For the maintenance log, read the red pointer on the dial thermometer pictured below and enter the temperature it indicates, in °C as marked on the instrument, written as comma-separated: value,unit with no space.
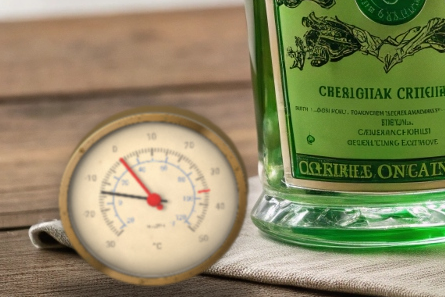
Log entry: 0,°C
